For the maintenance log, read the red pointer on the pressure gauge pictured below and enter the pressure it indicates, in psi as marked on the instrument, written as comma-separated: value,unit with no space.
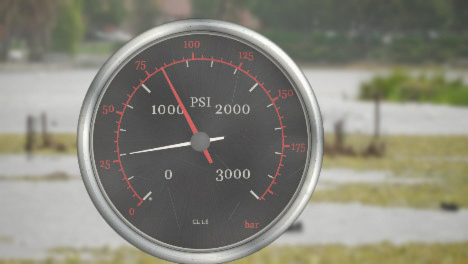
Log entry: 1200,psi
